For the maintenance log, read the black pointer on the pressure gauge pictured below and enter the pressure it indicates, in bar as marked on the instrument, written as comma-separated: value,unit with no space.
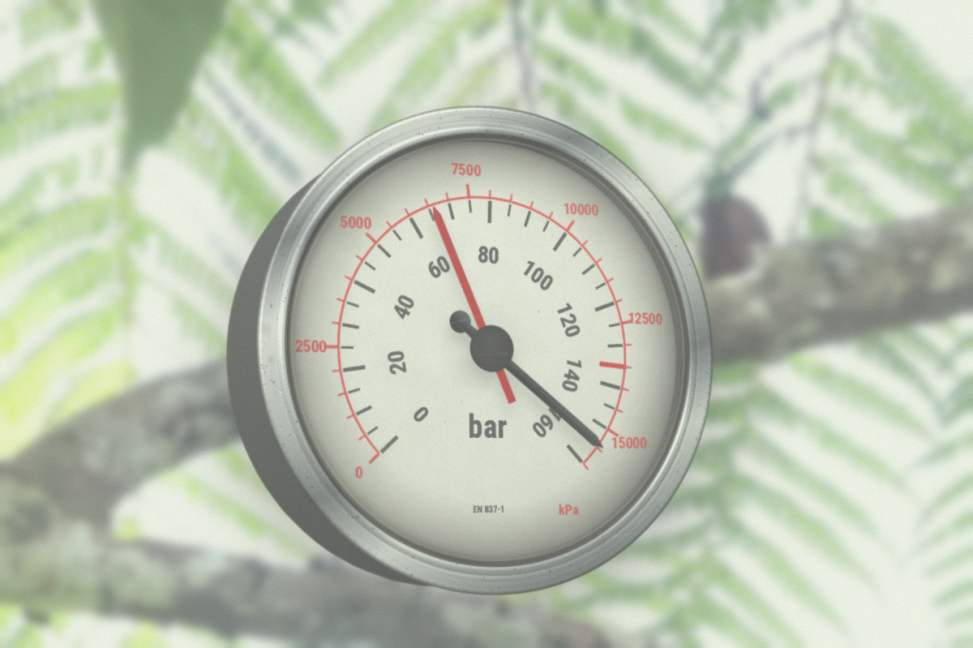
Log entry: 155,bar
